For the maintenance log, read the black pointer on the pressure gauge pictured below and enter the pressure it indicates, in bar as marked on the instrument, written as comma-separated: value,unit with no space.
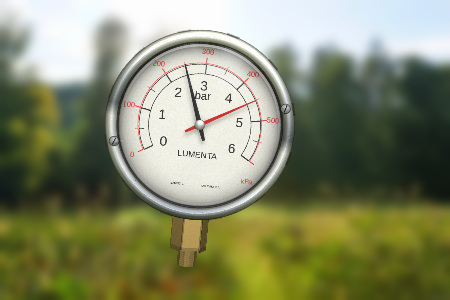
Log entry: 2.5,bar
